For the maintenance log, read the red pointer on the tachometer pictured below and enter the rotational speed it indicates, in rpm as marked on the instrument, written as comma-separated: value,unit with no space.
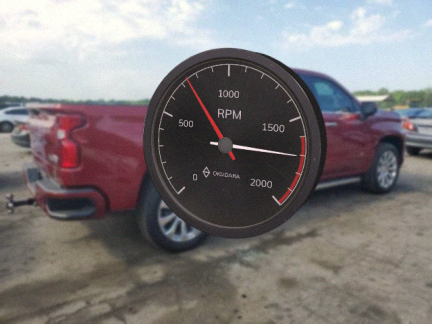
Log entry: 750,rpm
